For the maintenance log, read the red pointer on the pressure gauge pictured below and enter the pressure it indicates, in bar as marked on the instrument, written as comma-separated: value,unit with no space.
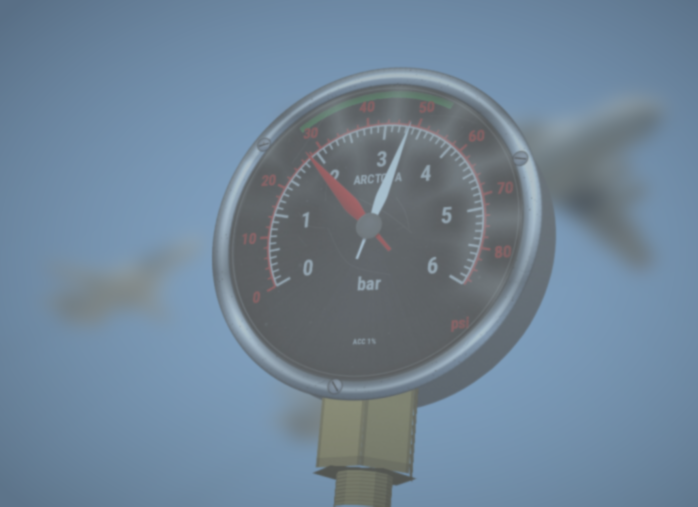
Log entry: 1.9,bar
